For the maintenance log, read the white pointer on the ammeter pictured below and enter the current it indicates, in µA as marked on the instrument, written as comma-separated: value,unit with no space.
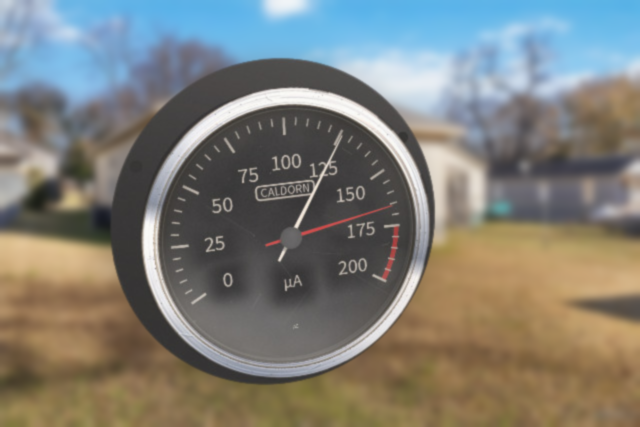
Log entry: 125,µA
